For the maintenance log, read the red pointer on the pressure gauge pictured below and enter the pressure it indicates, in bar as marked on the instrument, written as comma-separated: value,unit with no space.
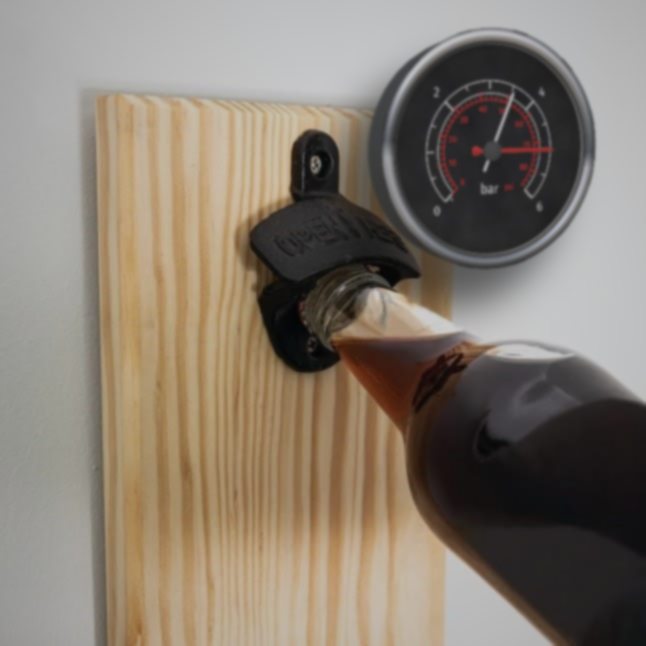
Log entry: 5,bar
